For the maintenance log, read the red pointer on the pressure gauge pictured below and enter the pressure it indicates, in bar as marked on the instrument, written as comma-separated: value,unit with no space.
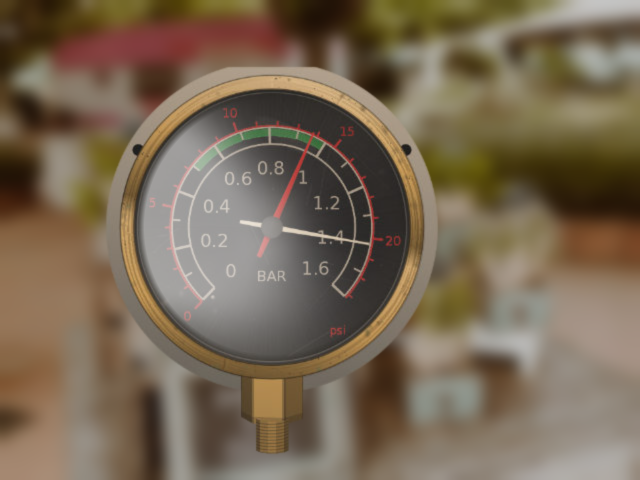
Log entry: 0.95,bar
